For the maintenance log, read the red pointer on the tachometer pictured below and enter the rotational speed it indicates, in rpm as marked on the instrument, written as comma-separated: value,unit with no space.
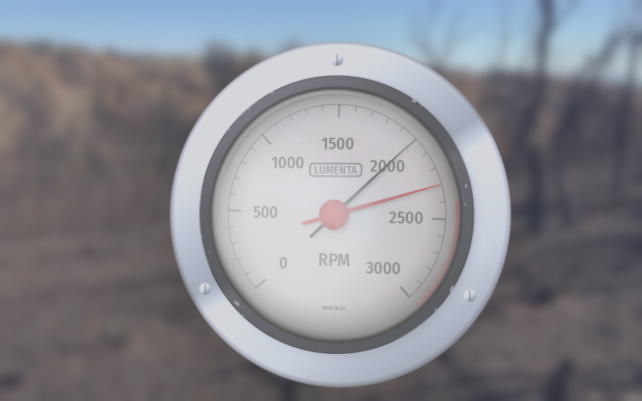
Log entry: 2300,rpm
